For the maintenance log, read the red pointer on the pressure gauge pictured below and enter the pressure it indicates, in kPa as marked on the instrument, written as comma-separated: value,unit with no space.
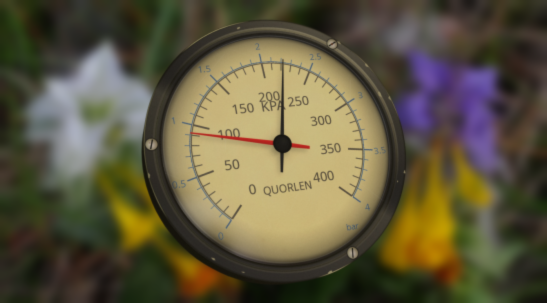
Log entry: 90,kPa
